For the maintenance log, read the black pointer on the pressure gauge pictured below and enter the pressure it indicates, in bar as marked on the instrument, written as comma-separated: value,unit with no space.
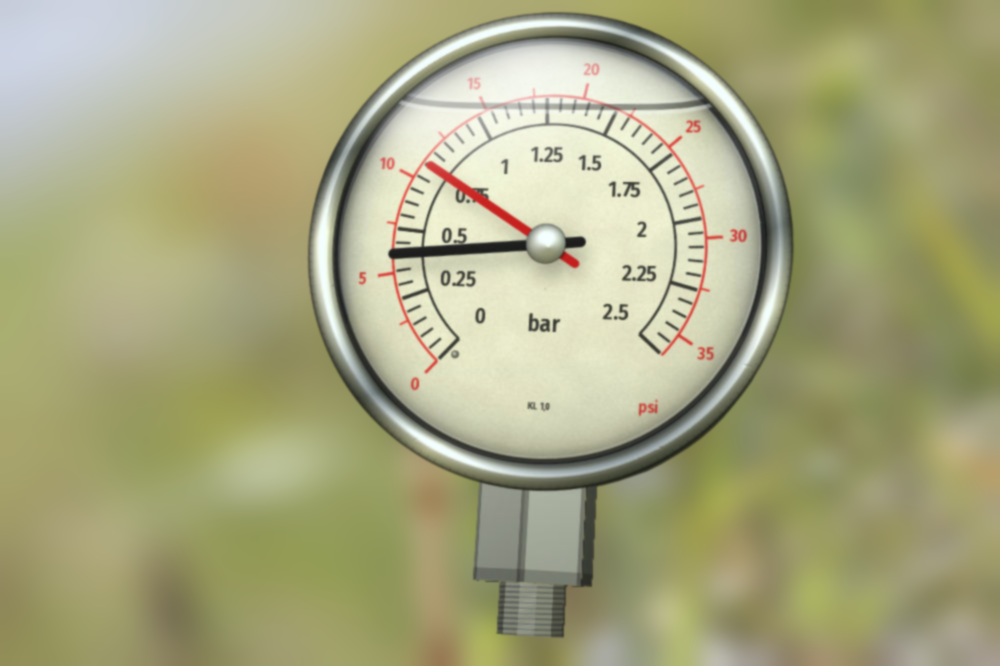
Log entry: 0.4,bar
